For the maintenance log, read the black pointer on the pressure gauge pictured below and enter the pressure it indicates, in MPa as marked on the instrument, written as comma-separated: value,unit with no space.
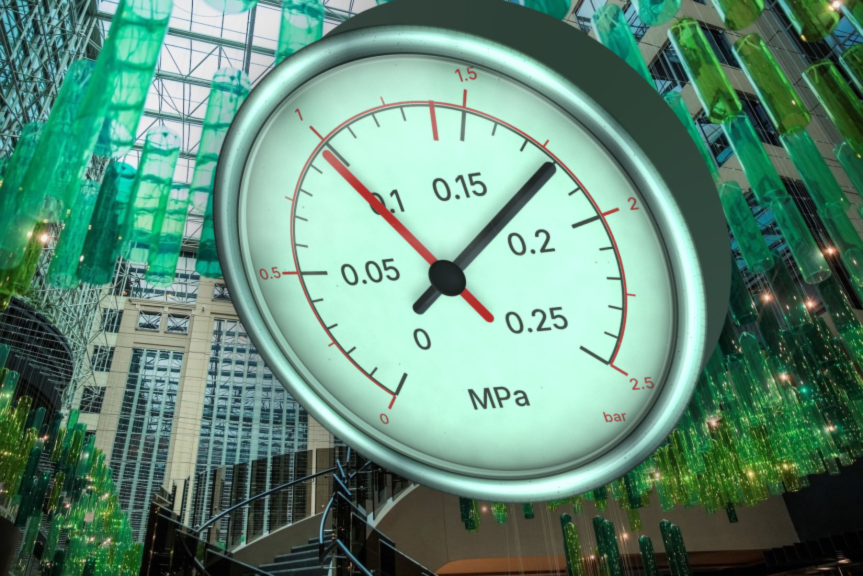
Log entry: 0.18,MPa
